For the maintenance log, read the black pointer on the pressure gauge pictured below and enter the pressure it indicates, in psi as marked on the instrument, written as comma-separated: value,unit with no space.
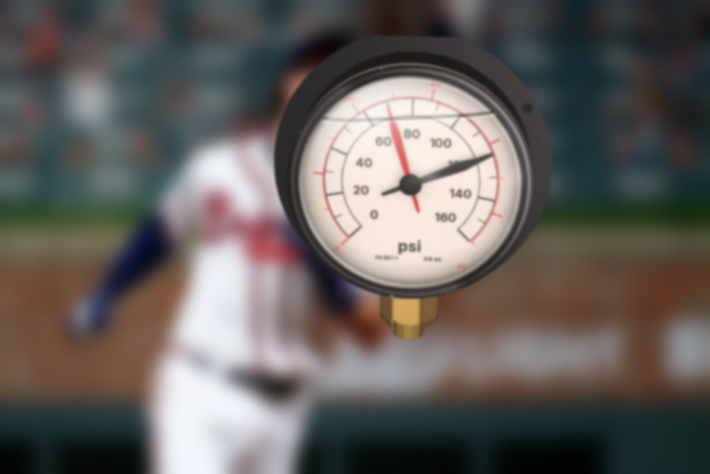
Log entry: 120,psi
